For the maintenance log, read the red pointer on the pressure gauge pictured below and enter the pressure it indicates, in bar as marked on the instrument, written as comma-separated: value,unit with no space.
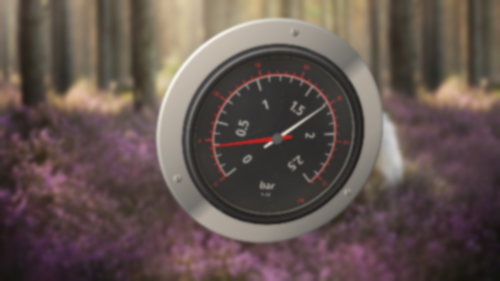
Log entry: 0.3,bar
